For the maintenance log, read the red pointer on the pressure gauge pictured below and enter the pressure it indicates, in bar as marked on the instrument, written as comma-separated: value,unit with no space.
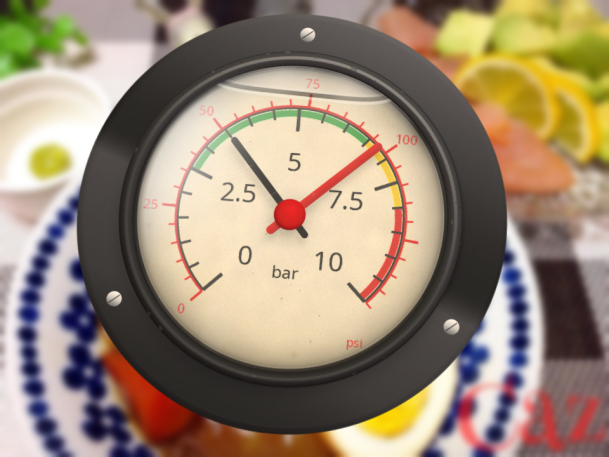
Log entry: 6.75,bar
